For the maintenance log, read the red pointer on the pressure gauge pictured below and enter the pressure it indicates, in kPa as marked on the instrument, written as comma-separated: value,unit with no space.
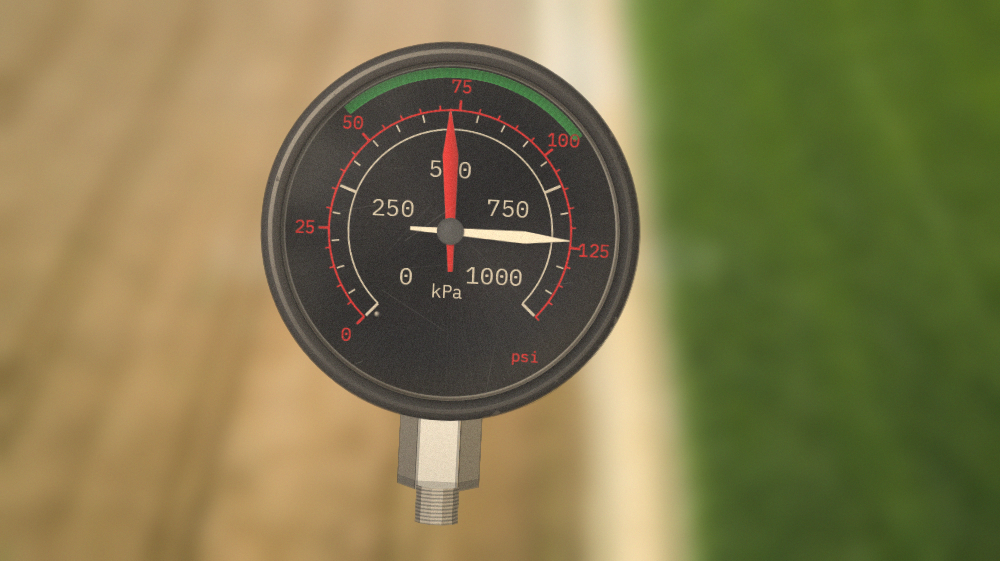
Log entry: 500,kPa
